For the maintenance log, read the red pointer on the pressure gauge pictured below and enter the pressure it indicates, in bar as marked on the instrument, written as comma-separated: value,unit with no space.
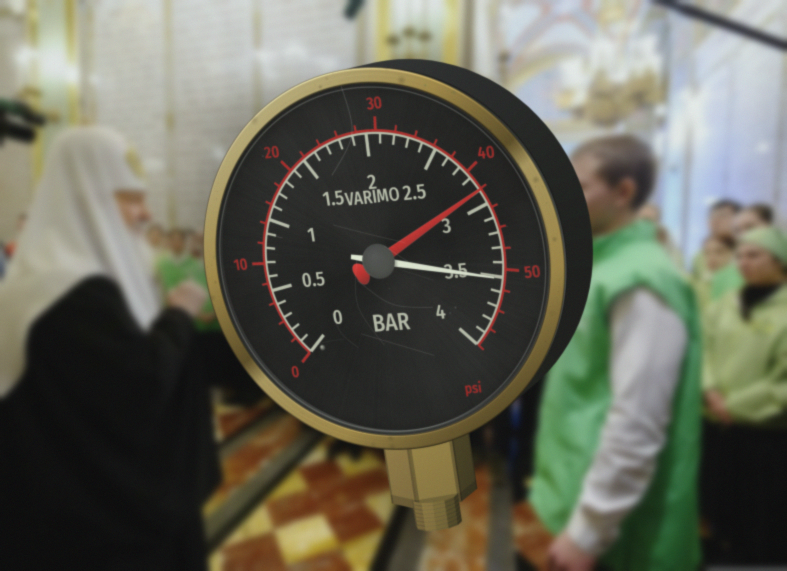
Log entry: 2.9,bar
